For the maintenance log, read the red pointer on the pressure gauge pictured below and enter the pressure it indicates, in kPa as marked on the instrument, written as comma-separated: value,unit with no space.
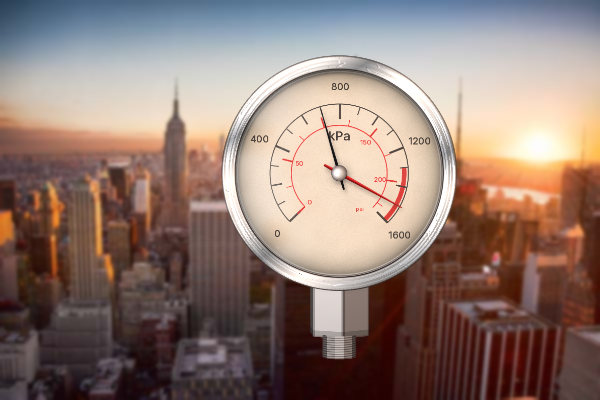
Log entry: 1500,kPa
